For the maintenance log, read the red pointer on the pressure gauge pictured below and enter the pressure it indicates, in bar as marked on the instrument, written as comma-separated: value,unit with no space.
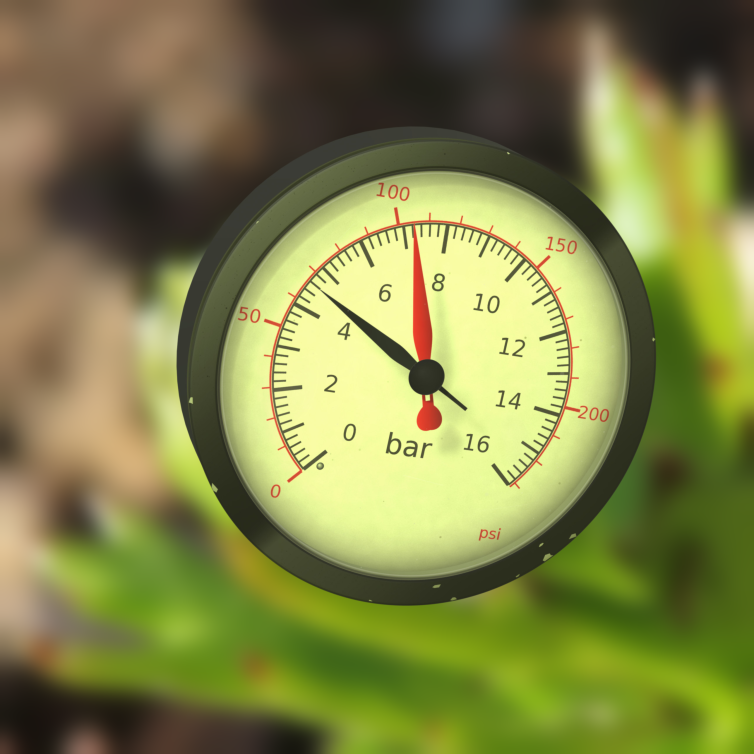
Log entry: 7.2,bar
